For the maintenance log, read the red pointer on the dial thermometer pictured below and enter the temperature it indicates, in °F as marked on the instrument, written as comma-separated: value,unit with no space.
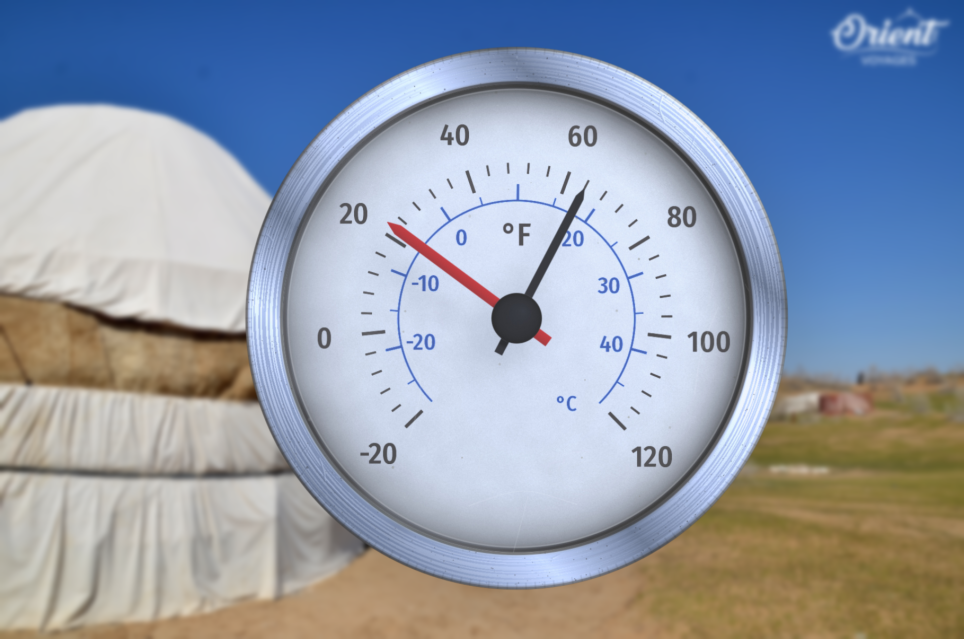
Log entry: 22,°F
